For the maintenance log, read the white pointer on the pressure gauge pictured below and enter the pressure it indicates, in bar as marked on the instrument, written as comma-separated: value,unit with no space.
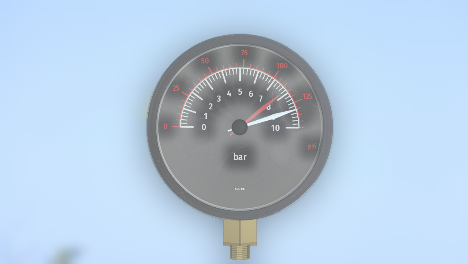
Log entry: 9,bar
